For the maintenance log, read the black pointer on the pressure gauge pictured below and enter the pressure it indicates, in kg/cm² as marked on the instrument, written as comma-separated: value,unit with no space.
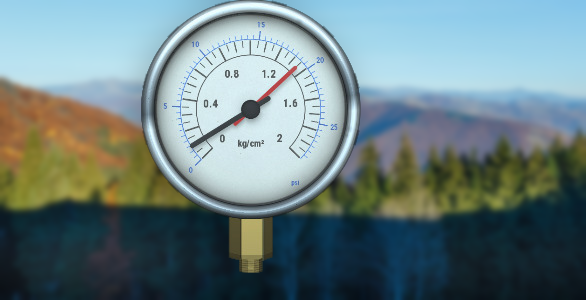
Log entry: 0.1,kg/cm²
